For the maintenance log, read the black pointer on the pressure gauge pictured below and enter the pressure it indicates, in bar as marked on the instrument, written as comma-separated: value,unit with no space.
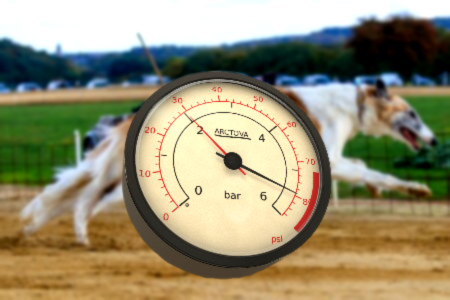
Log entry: 5.5,bar
